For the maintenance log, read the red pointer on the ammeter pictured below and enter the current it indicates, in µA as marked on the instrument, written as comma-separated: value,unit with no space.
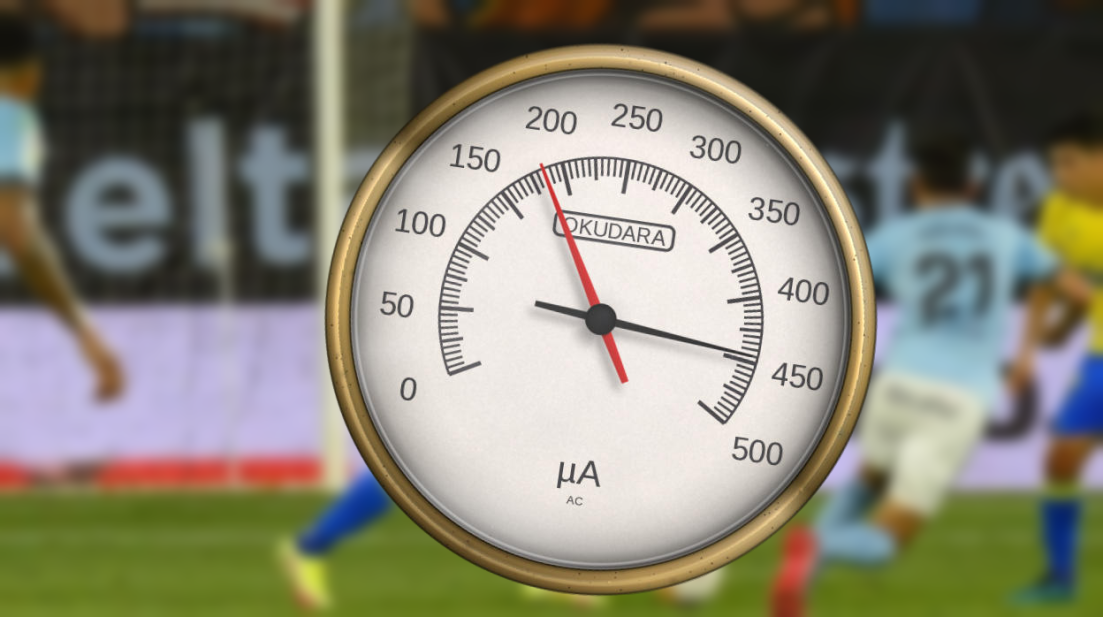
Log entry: 185,µA
